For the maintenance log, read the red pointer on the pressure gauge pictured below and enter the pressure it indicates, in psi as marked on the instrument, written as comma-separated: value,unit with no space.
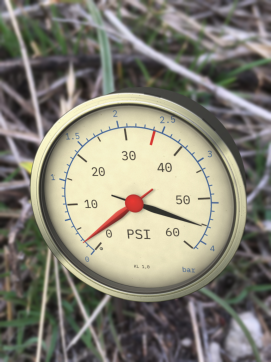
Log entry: 2.5,psi
